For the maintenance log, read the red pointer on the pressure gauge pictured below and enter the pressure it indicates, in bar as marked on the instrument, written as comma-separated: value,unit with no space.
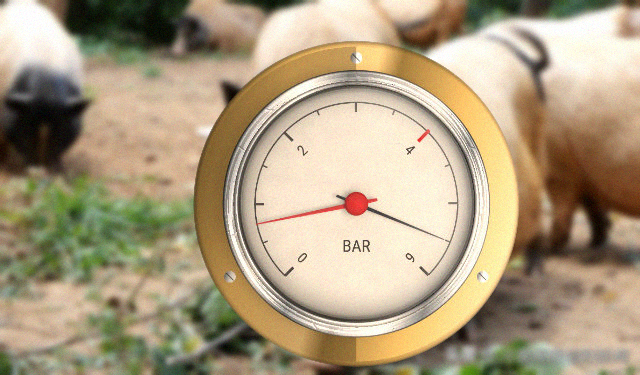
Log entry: 0.75,bar
